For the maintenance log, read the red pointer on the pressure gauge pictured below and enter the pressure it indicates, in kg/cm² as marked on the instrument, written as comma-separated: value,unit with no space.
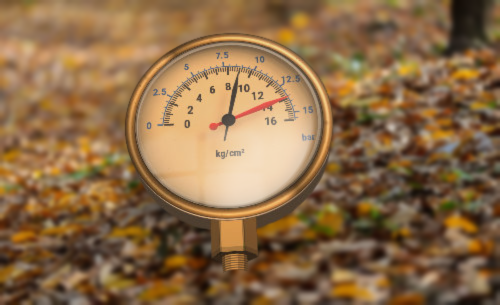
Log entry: 14,kg/cm²
